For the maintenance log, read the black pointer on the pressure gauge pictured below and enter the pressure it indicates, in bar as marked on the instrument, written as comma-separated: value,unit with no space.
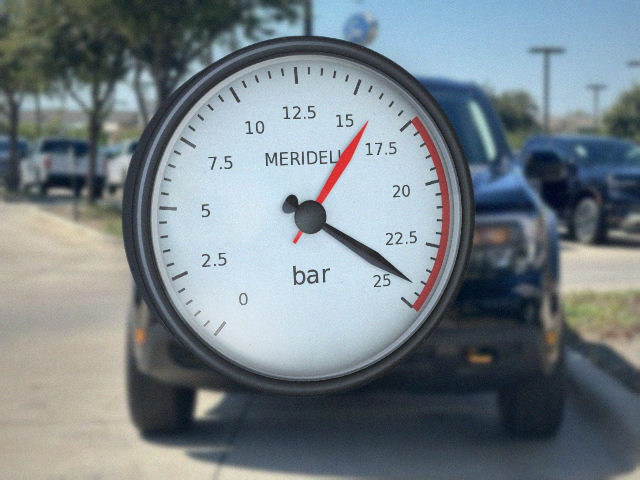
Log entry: 24.25,bar
